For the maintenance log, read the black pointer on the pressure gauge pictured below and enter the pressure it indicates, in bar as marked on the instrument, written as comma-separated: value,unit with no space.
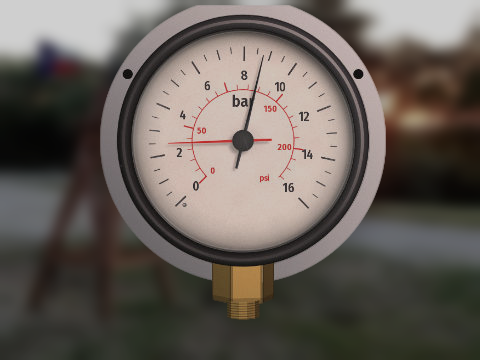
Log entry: 8.75,bar
